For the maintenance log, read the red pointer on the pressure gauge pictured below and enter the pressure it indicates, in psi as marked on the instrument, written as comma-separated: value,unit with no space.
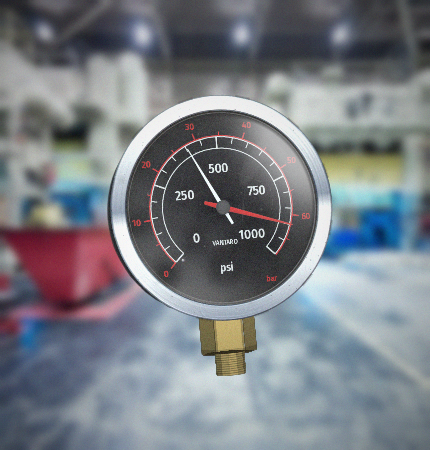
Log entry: 900,psi
